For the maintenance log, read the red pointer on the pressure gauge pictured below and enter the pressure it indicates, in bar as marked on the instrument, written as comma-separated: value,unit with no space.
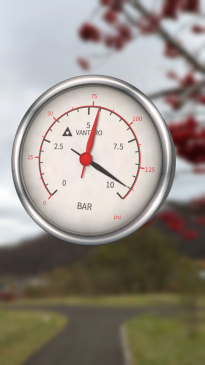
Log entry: 5.5,bar
